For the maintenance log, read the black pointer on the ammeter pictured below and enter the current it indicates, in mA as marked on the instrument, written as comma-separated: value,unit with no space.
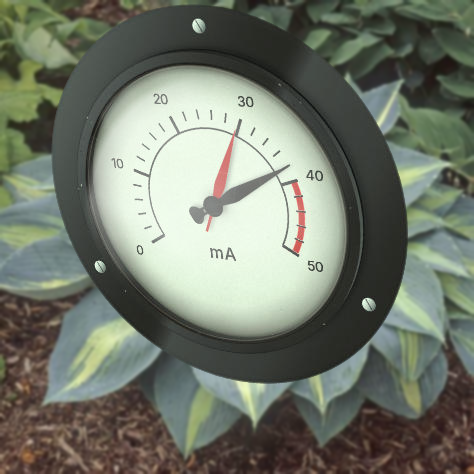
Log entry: 38,mA
